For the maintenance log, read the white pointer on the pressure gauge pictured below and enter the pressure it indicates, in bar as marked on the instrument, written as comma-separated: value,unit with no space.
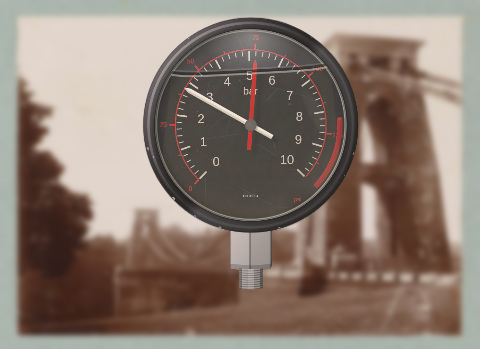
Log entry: 2.8,bar
